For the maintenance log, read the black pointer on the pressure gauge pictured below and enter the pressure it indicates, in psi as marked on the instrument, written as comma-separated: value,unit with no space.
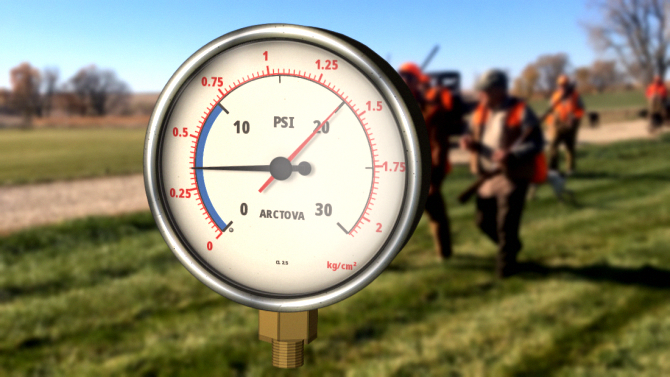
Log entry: 5,psi
